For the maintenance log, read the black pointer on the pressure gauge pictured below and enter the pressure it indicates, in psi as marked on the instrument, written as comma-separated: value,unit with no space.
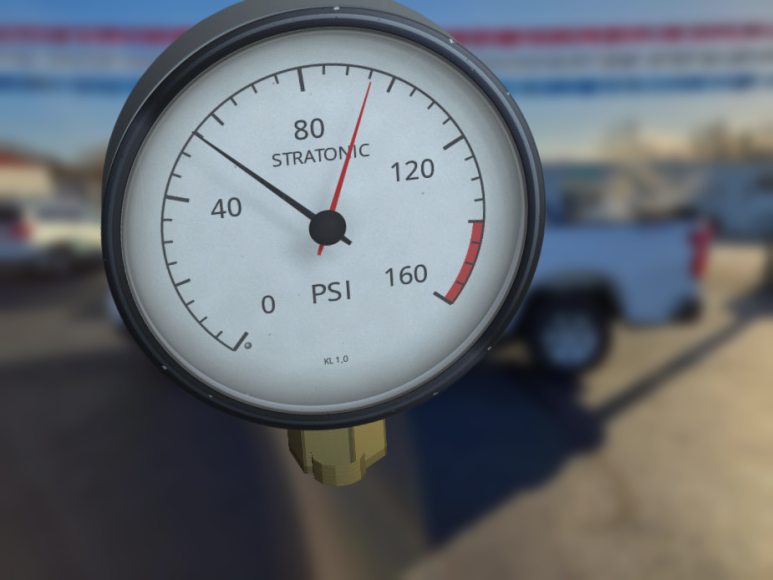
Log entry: 55,psi
